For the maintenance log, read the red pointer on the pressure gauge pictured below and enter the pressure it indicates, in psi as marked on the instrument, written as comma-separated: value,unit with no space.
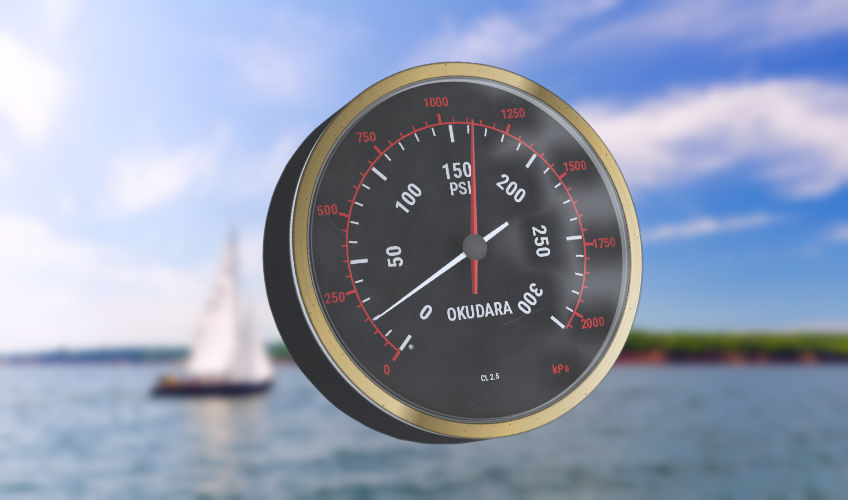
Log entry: 160,psi
